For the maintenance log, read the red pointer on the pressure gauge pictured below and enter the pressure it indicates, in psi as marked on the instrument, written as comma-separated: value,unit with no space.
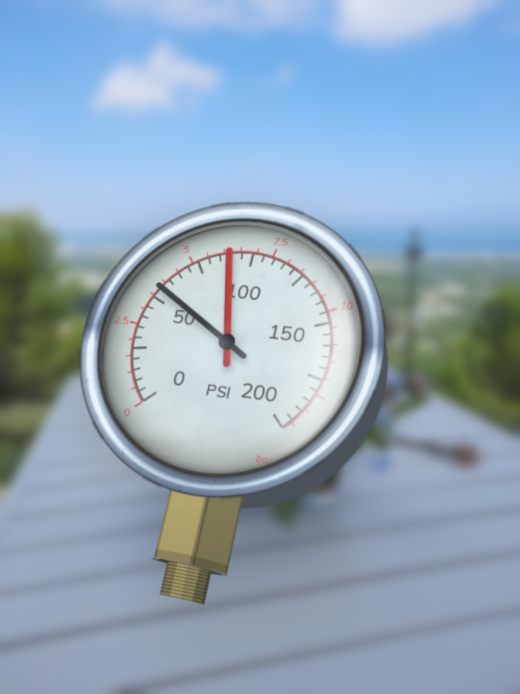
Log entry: 90,psi
